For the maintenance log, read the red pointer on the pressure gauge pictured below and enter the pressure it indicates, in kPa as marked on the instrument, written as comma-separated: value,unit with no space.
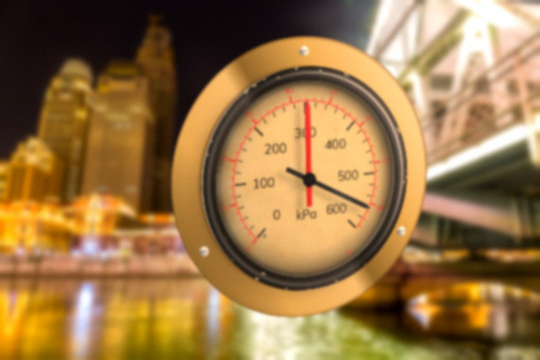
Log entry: 300,kPa
